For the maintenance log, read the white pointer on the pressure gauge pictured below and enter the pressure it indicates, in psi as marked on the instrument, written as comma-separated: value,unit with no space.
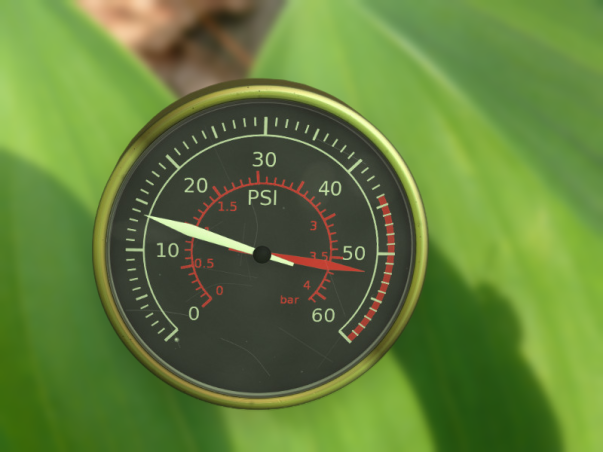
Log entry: 14,psi
